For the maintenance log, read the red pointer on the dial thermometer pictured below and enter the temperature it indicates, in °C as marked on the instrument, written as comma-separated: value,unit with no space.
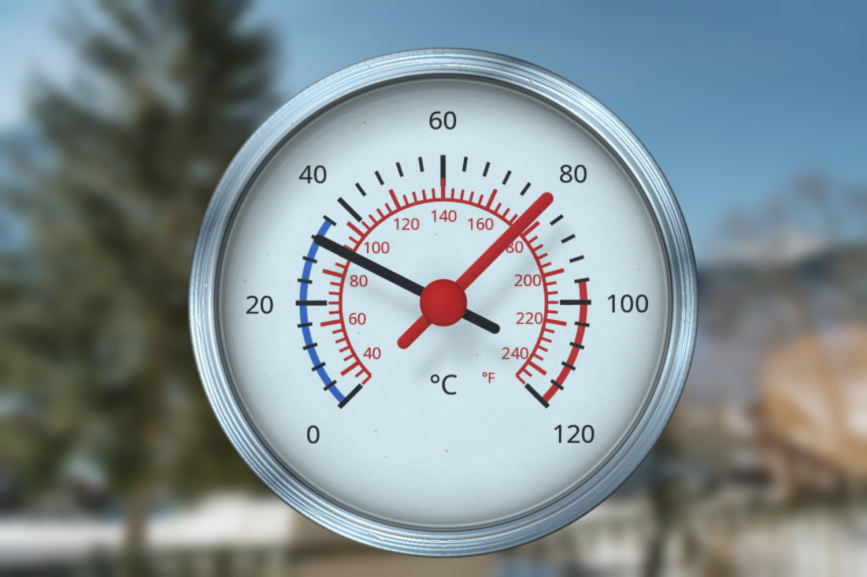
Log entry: 80,°C
